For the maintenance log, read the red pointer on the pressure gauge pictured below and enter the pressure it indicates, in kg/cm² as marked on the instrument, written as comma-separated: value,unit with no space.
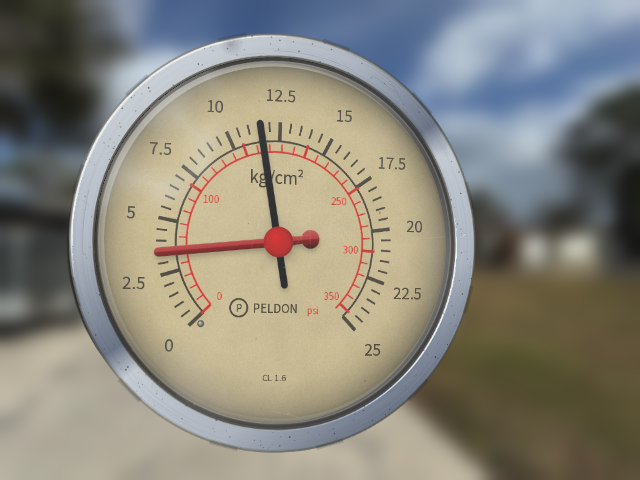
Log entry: 3.5,kg/cm²
